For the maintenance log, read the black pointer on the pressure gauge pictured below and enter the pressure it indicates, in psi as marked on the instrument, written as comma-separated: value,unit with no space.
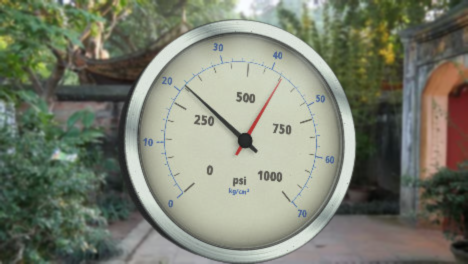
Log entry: 300,psi
